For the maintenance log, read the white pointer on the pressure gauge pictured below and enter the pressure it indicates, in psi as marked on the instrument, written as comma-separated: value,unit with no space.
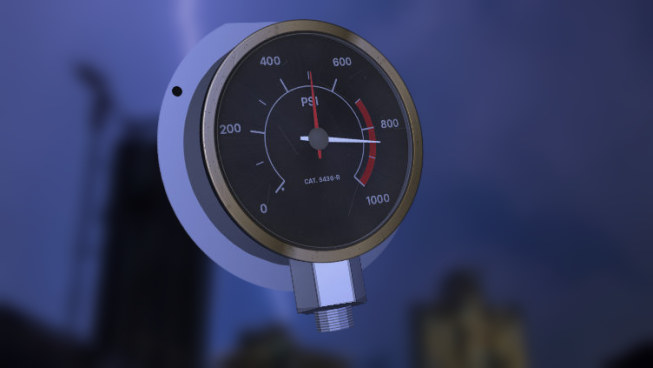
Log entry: 850,psi
